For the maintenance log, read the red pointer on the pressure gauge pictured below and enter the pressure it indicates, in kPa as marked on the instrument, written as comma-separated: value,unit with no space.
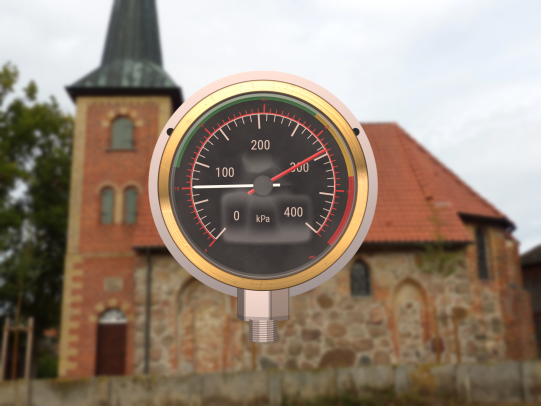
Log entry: 295,kPa
